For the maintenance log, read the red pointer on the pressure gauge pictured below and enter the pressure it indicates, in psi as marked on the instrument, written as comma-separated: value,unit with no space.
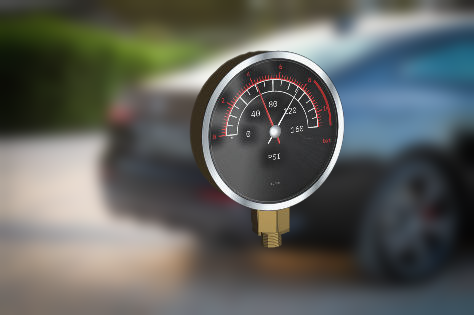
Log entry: 60,psi
